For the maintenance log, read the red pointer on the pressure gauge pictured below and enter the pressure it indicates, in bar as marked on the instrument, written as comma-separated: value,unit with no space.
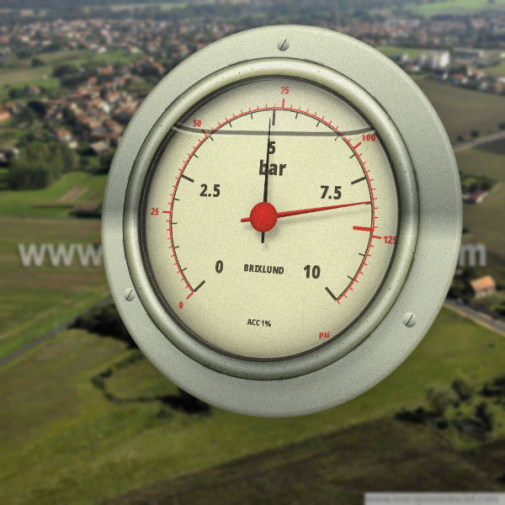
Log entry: 8,bar
